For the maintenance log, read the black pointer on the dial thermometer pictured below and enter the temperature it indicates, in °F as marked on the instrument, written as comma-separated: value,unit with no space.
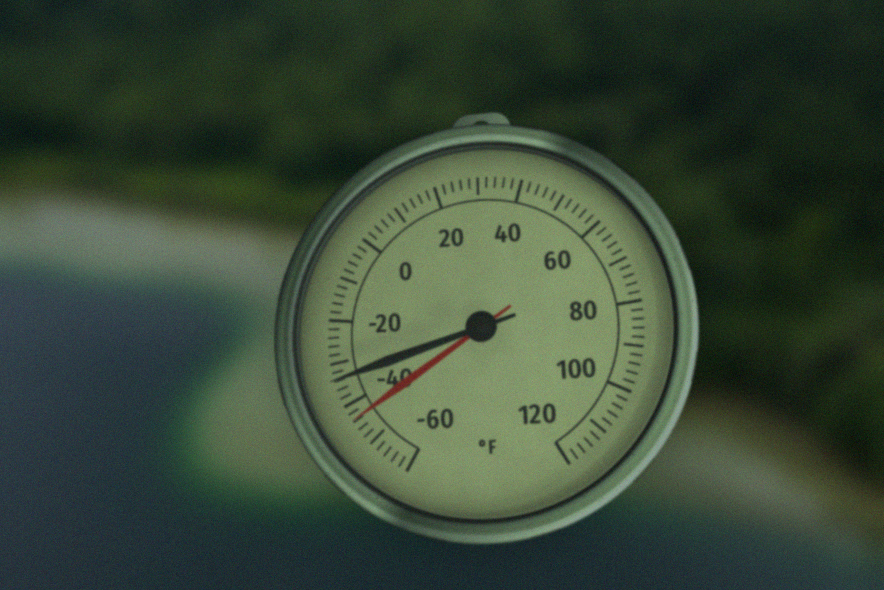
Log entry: -34,°F
